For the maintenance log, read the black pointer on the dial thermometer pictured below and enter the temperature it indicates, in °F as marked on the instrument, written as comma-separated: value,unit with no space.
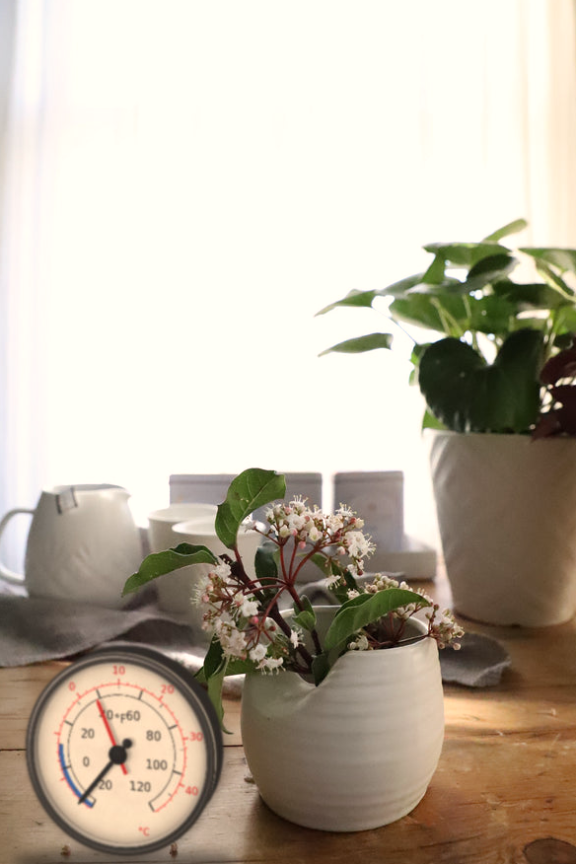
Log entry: -15,°F
